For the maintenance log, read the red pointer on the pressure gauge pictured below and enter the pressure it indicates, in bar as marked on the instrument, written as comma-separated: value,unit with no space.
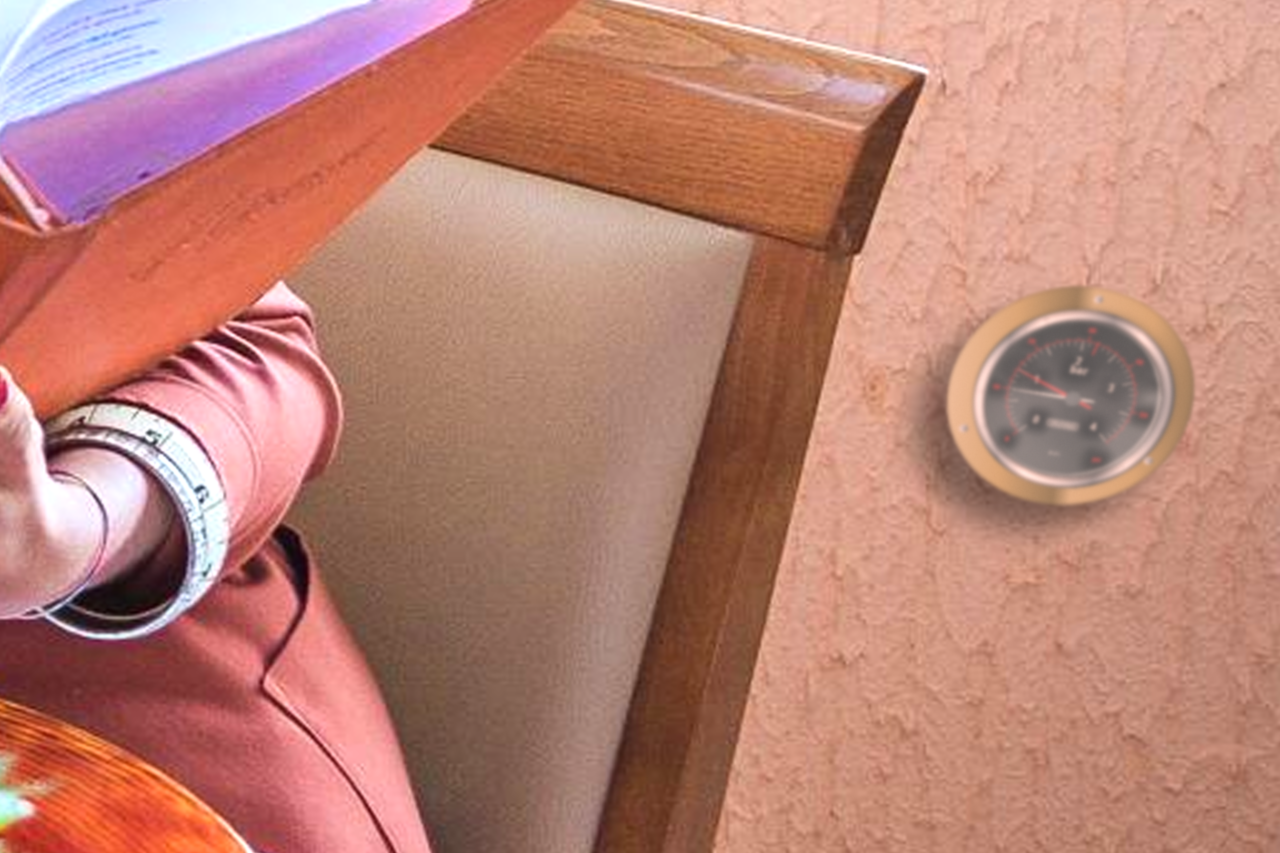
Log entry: 1,bar
